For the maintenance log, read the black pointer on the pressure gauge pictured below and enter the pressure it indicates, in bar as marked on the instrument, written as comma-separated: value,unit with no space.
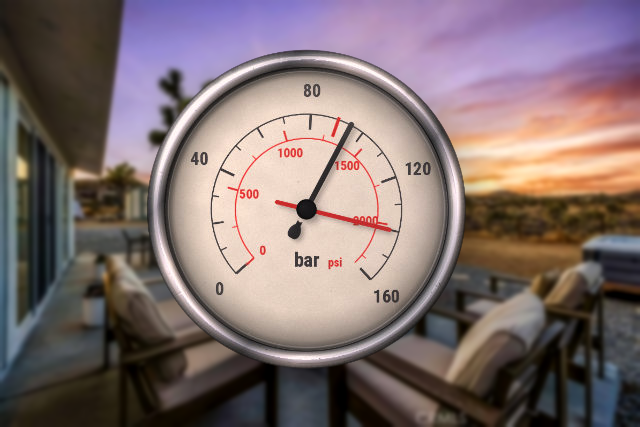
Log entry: 95,bar
